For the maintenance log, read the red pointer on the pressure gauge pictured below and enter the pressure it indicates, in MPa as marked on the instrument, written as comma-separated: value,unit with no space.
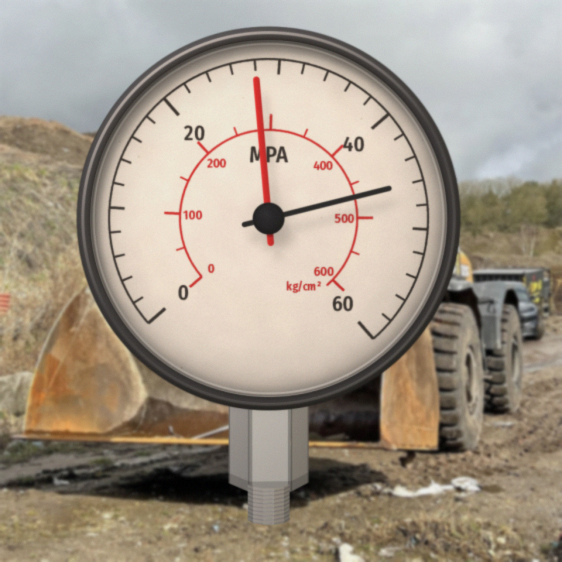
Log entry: 28,MPa
